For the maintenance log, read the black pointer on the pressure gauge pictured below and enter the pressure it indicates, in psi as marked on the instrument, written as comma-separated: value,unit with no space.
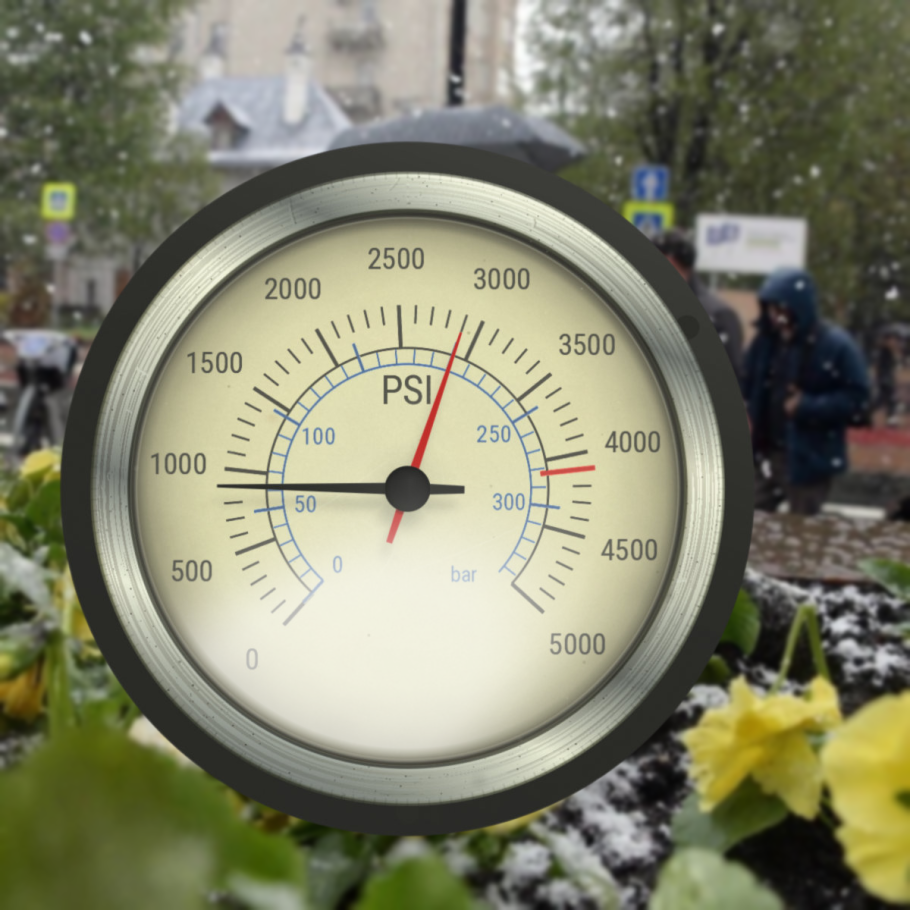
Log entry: 900,psi
